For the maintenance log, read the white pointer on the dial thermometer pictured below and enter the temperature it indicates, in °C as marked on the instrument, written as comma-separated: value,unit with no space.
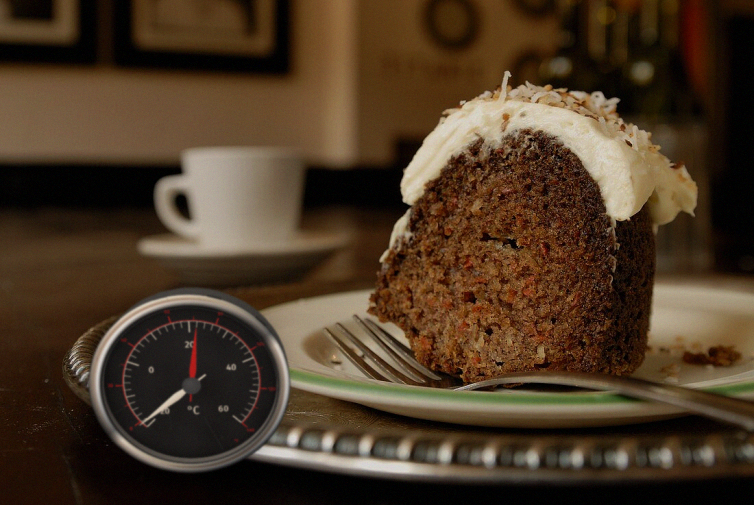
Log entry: -18,°C
